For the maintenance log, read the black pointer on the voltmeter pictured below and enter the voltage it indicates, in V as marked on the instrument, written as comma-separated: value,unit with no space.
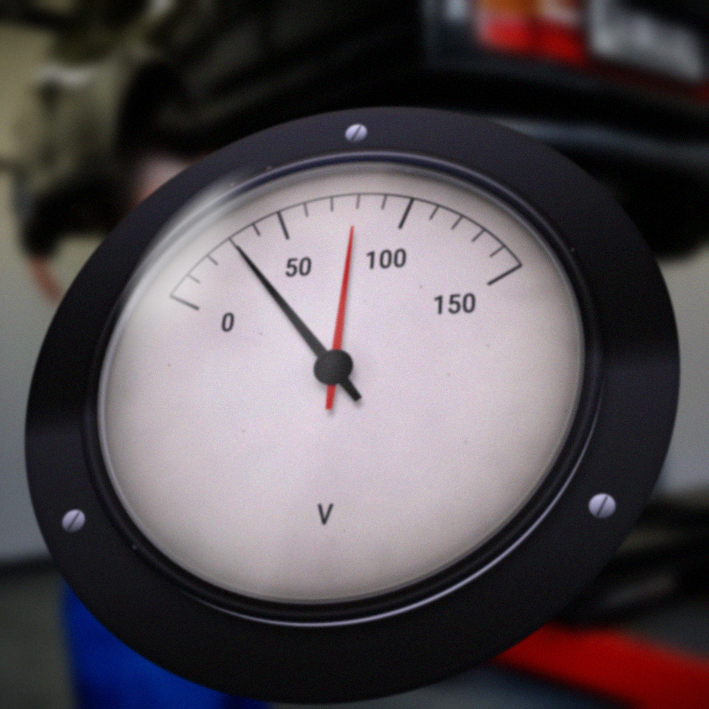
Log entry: 30,V
